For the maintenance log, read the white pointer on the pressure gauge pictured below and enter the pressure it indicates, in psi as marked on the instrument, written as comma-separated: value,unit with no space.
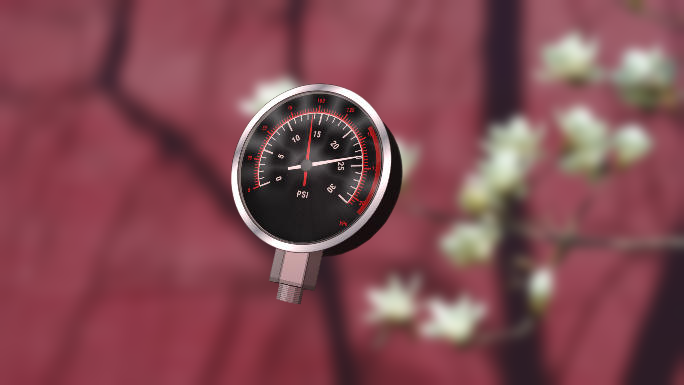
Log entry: 24,psi
